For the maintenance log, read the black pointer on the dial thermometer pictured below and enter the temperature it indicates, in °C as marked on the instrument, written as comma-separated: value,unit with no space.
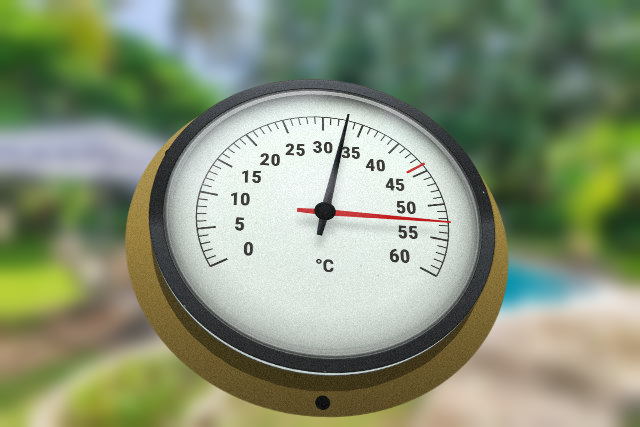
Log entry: 33,°C
